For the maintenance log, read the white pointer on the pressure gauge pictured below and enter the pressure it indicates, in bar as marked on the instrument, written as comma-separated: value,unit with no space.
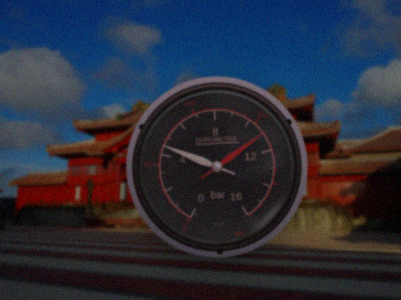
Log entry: 4.5,bar
